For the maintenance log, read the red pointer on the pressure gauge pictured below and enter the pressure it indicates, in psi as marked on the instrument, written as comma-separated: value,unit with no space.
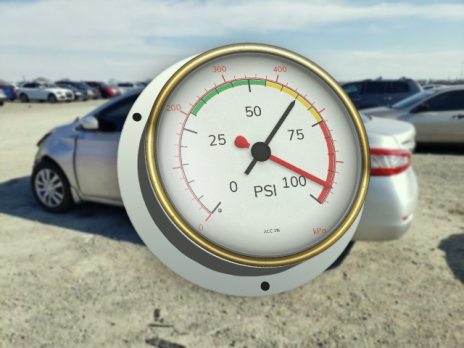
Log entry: 95,psi
